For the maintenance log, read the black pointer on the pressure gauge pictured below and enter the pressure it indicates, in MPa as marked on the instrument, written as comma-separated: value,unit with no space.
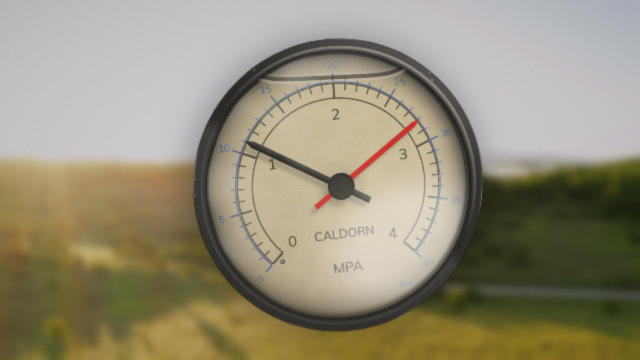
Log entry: 1.1,MPa
